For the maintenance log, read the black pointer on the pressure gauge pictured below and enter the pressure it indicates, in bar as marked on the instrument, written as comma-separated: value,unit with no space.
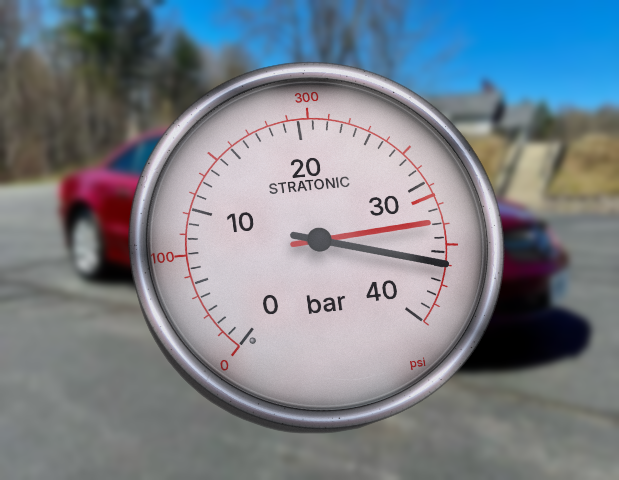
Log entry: 36,bar
